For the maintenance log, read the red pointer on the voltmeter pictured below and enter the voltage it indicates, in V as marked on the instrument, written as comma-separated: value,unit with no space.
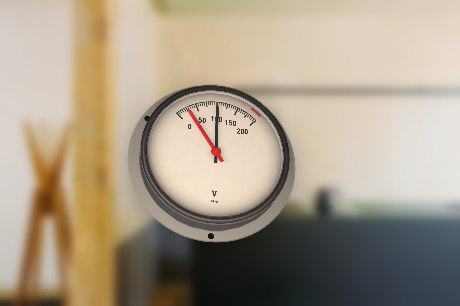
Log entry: 25,V
